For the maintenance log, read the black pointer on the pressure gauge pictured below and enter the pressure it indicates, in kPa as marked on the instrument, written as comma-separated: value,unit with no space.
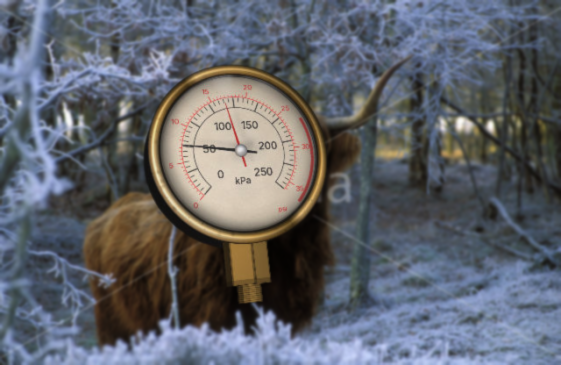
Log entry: 50,kPa
